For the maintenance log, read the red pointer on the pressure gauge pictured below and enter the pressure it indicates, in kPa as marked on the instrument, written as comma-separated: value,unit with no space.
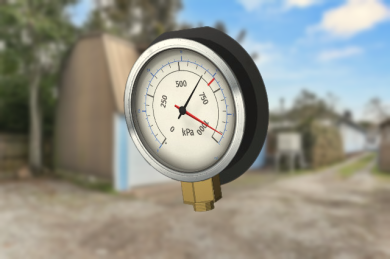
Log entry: 950,kPa
